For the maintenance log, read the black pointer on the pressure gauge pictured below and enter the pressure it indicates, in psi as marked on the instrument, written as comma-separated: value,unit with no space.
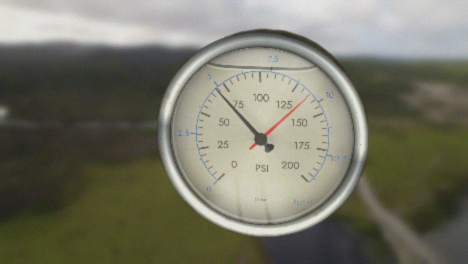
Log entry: 70,psi
